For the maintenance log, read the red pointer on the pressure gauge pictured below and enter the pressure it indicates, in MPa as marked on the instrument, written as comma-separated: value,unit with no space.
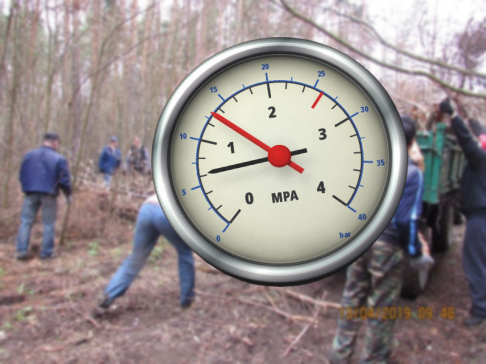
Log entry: 1.3,MPa
